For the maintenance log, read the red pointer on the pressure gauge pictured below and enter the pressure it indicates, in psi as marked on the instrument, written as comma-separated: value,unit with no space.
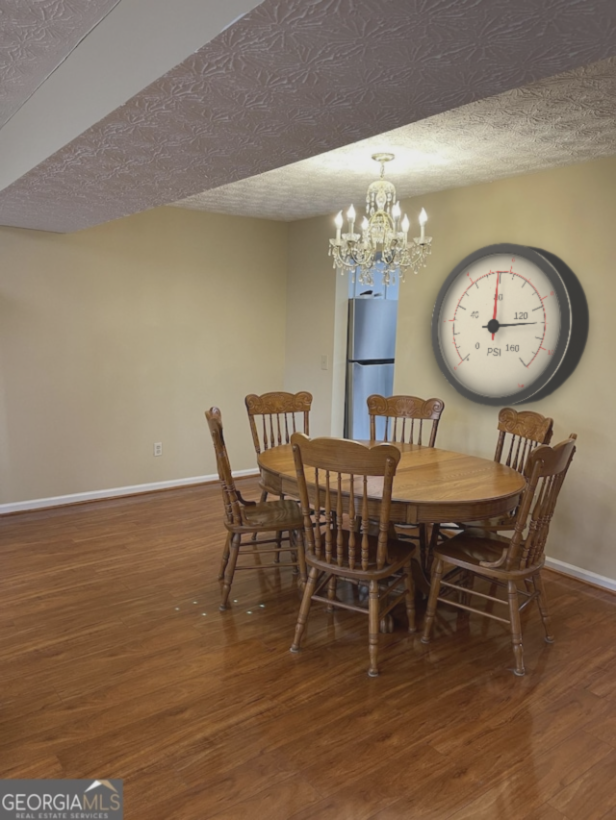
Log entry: 80,psi
